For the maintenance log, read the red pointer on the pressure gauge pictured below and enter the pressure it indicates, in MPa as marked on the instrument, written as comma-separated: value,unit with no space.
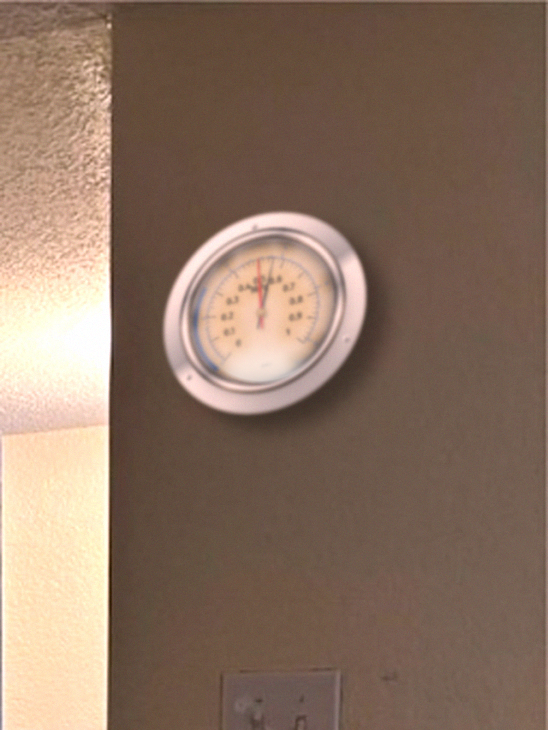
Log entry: 0.5,MPa
